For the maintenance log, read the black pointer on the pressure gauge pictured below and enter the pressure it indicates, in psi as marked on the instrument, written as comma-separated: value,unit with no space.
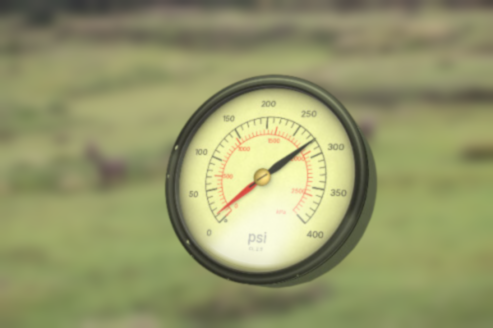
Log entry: 280,psi
